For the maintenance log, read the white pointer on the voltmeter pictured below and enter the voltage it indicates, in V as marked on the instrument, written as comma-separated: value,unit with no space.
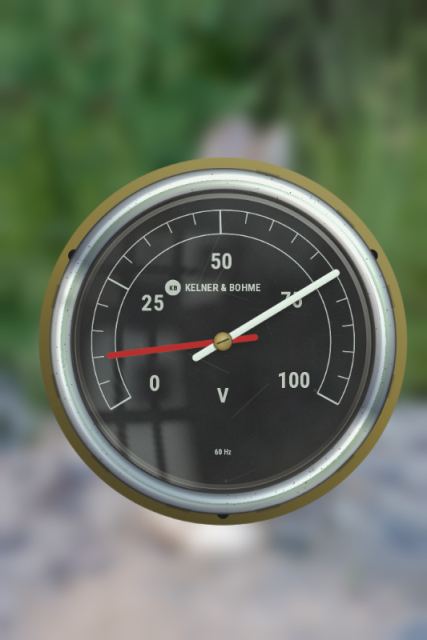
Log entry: 75,V
